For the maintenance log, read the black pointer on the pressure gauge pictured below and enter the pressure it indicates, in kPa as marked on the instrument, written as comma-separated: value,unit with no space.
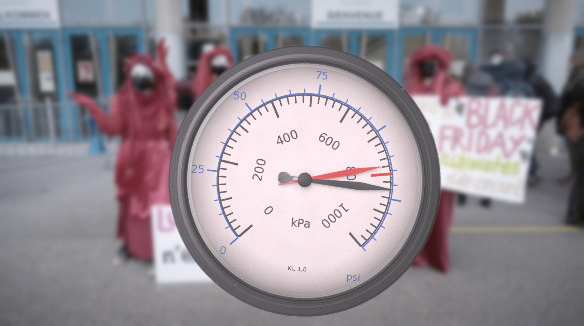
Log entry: 840,kPa
